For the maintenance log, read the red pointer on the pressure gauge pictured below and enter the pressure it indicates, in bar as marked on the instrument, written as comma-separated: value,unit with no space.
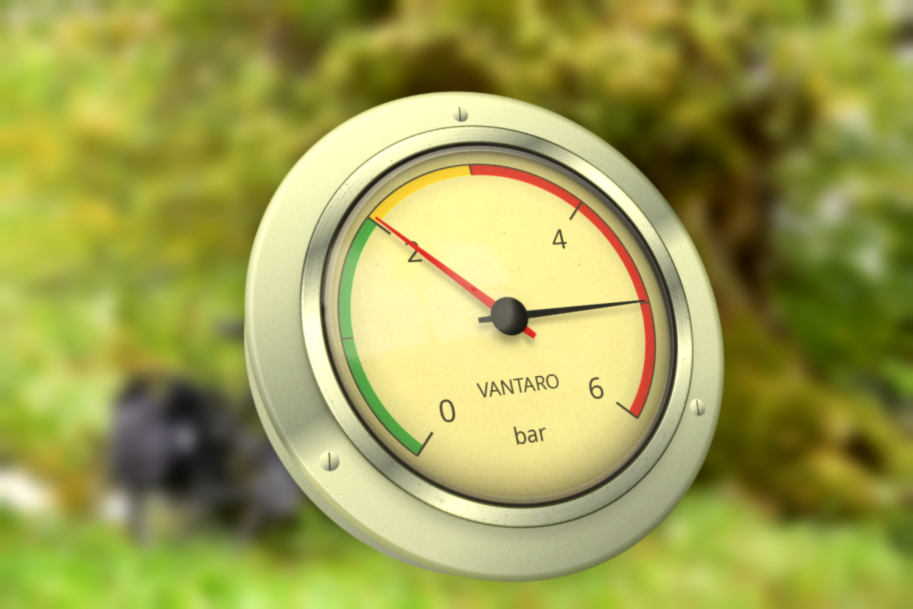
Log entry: 2,bar
